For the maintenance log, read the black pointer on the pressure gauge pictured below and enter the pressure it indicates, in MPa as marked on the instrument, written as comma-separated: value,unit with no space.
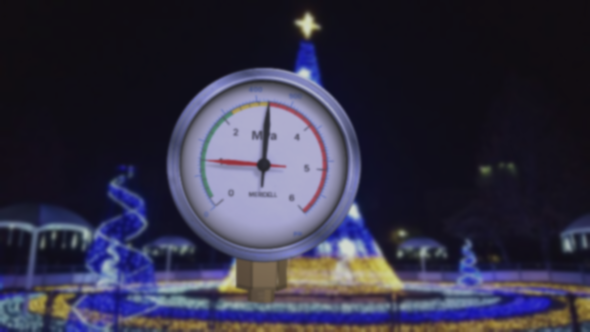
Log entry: 3,MPa
